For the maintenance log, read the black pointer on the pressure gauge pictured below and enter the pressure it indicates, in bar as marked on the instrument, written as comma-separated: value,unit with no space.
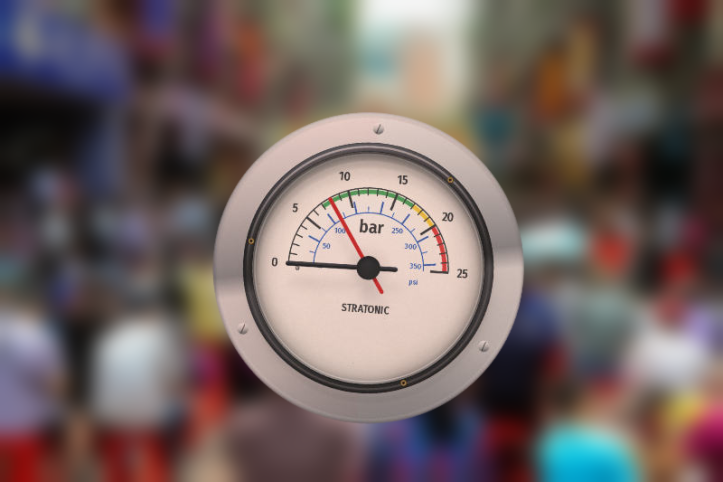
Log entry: 0,bar
